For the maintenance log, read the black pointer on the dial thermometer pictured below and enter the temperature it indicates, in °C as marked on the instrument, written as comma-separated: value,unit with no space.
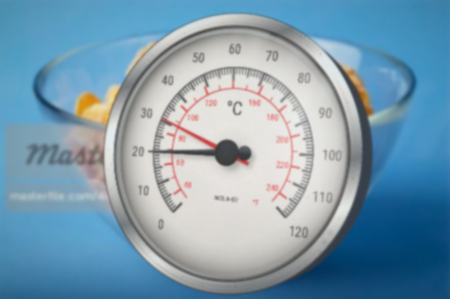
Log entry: 20,°C
